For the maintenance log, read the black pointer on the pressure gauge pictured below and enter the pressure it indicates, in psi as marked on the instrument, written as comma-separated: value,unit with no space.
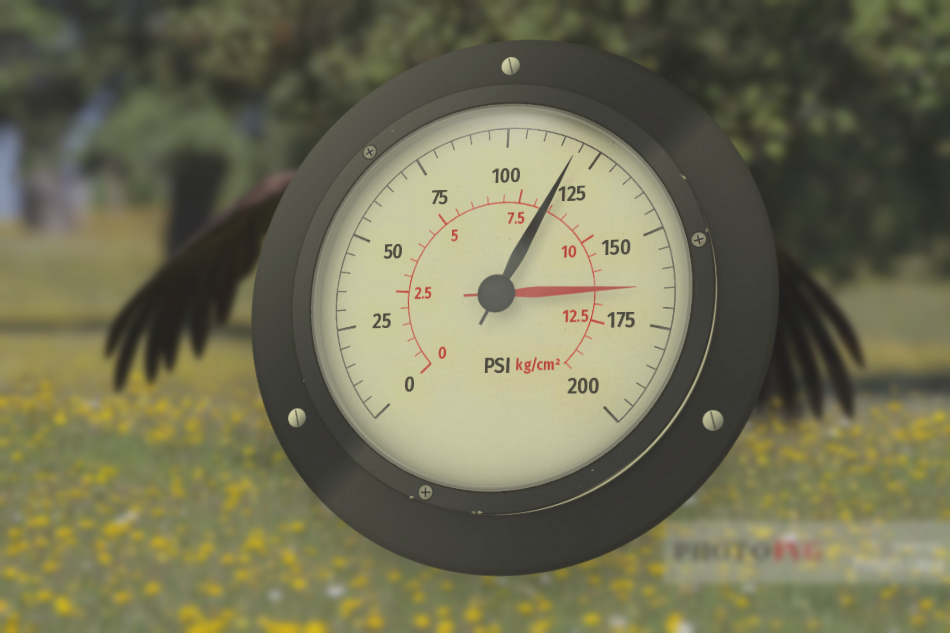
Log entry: 120,psi
